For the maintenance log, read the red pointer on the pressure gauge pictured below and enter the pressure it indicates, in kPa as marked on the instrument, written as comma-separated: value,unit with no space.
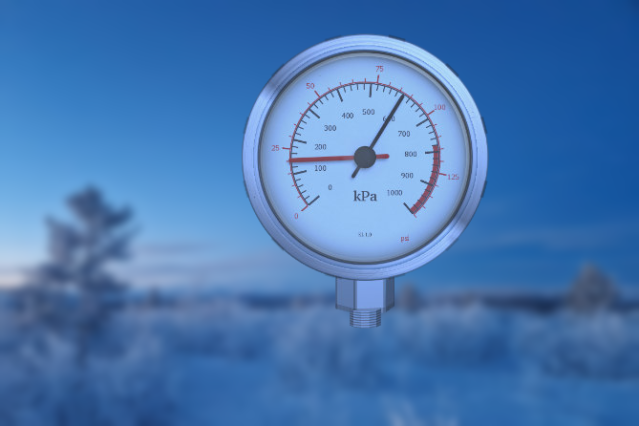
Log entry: 140,kPa
